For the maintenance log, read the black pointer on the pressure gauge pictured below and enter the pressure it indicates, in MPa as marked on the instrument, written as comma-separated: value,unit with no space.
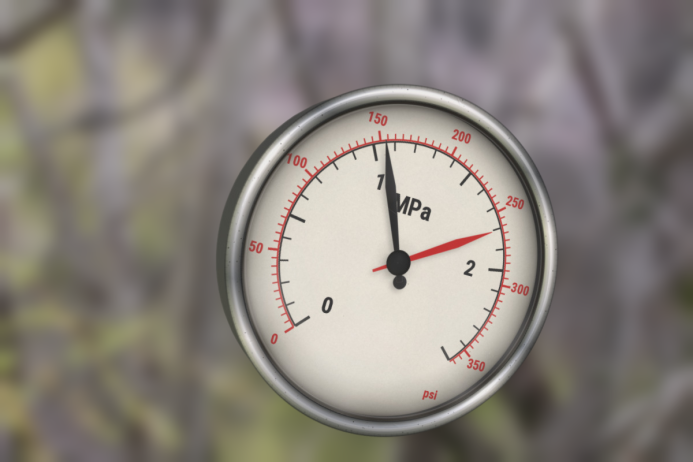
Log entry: 1.05,MPa
